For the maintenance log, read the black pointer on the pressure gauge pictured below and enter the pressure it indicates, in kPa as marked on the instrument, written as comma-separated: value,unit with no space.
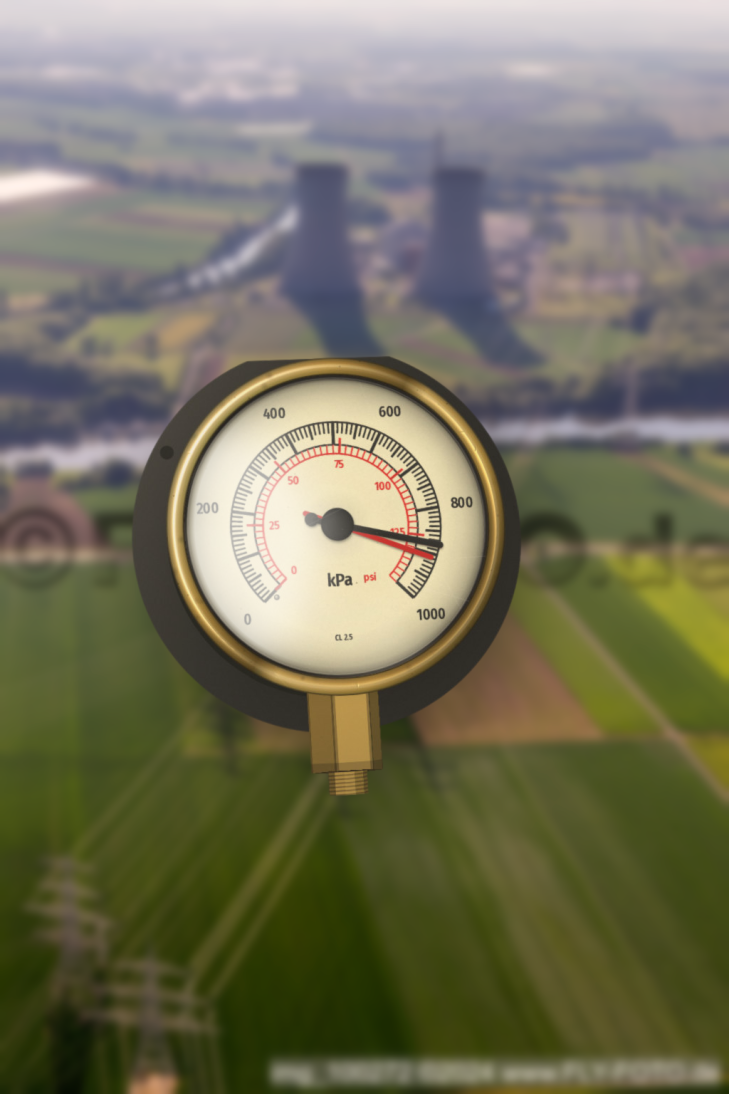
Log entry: 880,kPa
